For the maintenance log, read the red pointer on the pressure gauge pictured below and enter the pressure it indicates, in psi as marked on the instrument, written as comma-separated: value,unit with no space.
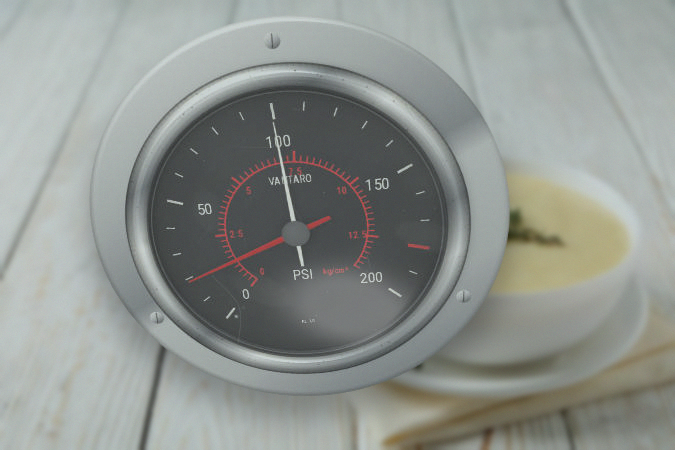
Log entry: 20,psi
